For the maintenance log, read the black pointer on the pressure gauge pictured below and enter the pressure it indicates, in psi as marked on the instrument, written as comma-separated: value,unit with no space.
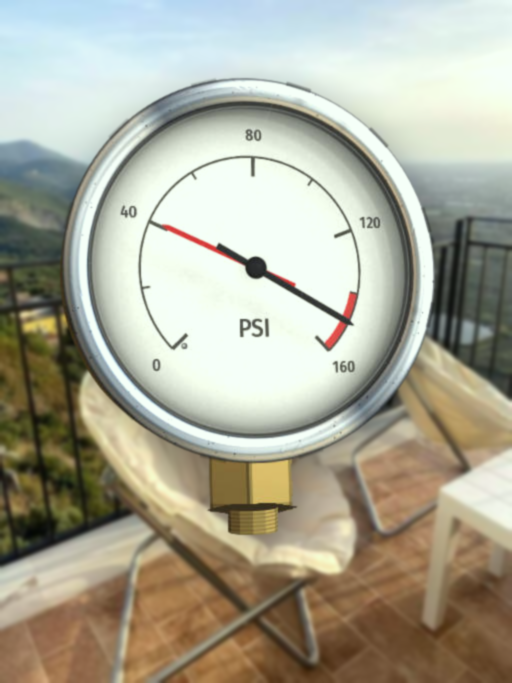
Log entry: 150,psi
